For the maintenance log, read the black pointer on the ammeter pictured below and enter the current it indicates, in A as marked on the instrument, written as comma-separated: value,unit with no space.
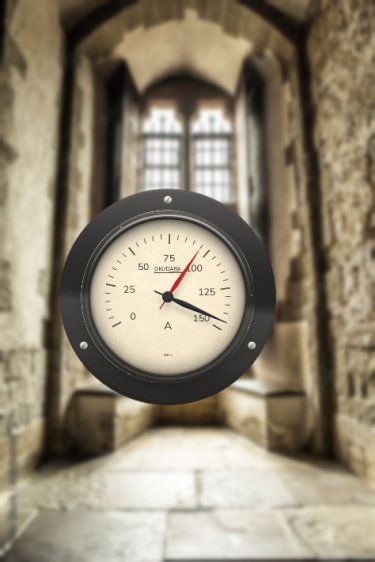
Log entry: 145,A
